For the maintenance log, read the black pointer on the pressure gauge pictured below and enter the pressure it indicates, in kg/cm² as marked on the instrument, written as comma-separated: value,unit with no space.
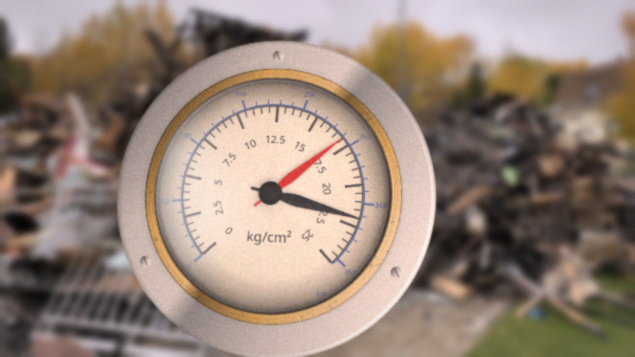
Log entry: 22,kg/cm²
